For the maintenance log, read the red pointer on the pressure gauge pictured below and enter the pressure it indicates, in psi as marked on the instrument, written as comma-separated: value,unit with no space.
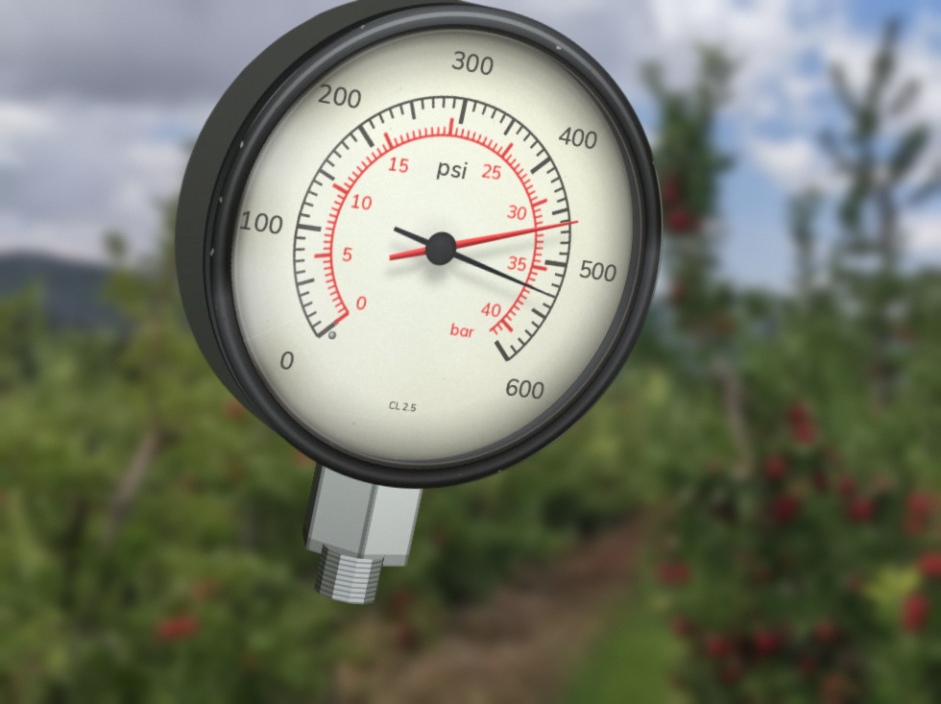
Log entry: 460,psi
